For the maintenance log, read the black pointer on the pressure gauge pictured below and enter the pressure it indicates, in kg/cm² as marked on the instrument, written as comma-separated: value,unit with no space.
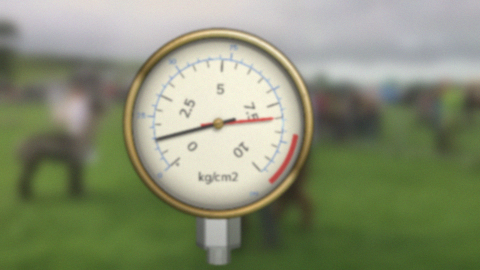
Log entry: 1,kg/cm²
